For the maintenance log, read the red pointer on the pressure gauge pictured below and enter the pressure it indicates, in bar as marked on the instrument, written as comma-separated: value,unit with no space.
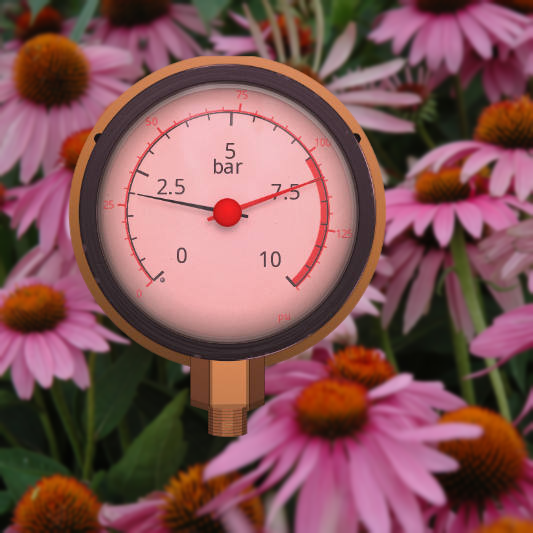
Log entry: 7.5,bar
